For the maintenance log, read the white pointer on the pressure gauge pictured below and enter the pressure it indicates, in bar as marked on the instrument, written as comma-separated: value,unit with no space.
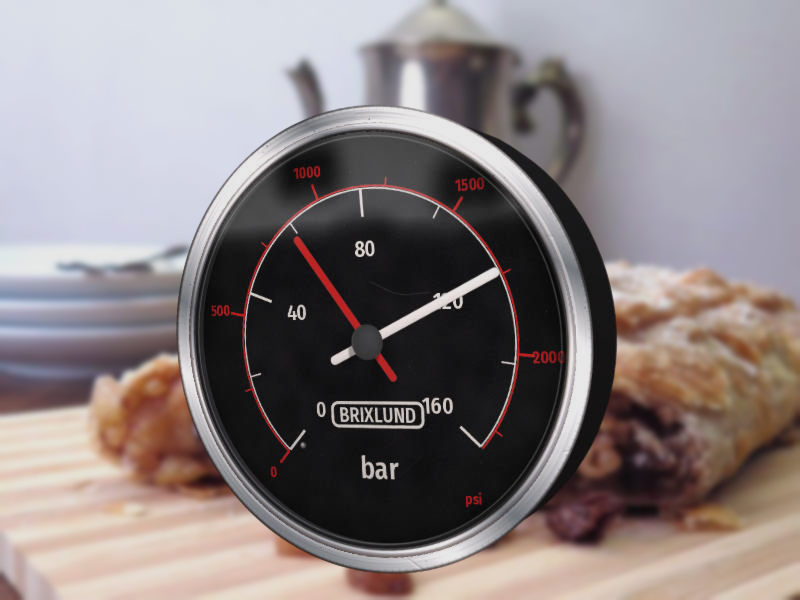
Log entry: 120,bar
